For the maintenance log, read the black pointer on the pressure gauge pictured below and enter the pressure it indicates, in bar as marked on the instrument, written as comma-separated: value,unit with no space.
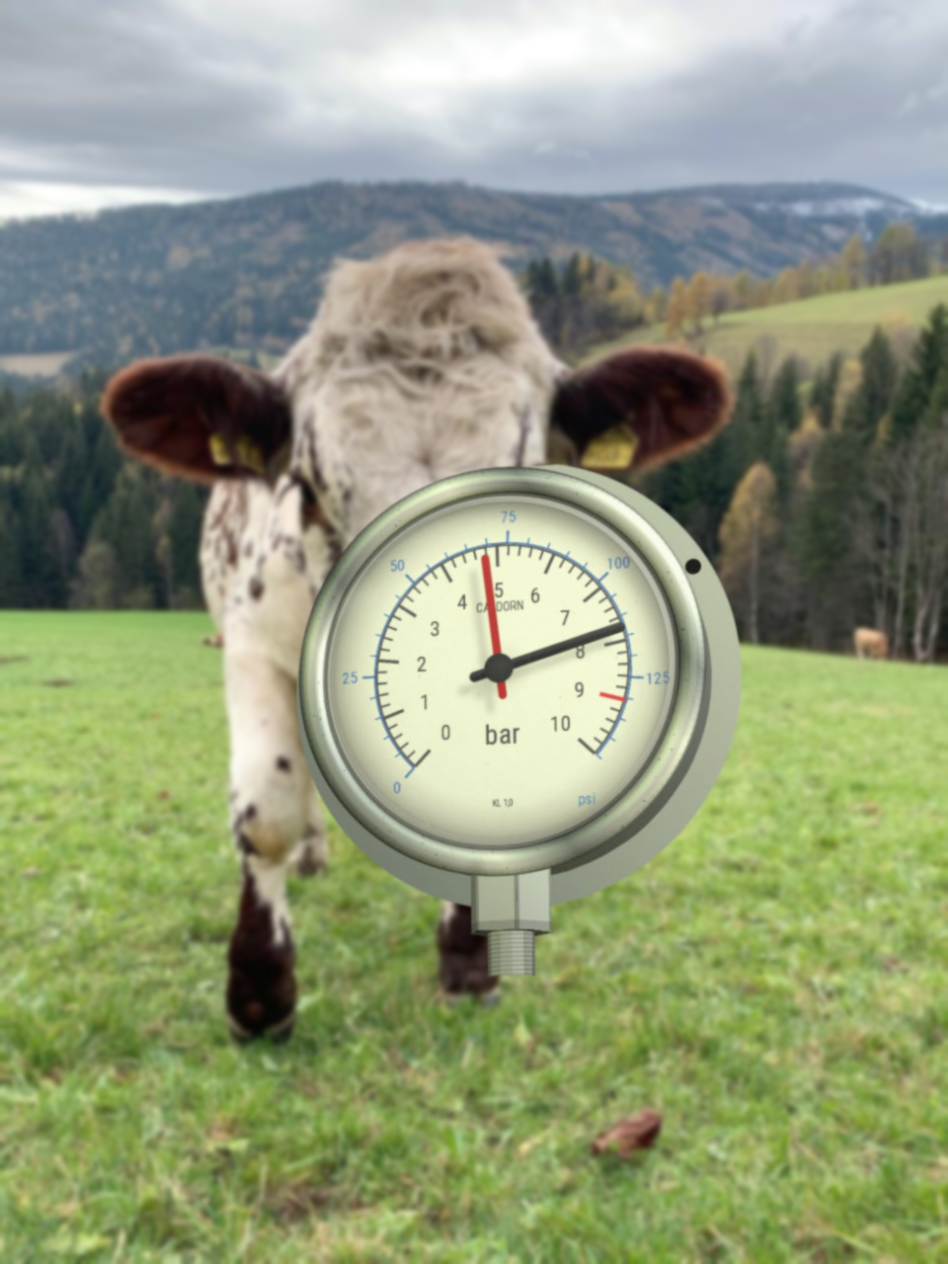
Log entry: 7.8,bar
